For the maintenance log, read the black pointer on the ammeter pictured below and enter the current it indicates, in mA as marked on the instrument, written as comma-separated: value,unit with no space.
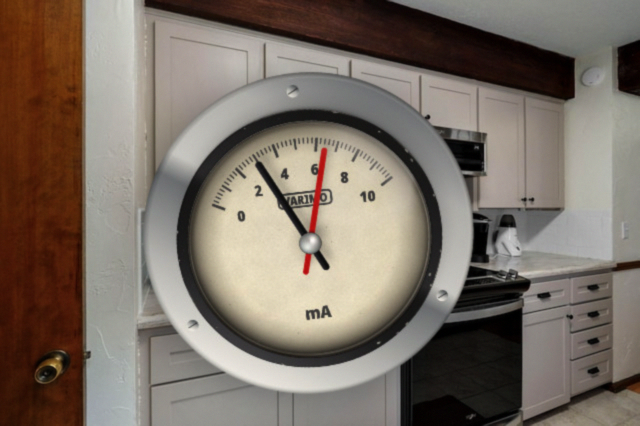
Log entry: 3,mA
